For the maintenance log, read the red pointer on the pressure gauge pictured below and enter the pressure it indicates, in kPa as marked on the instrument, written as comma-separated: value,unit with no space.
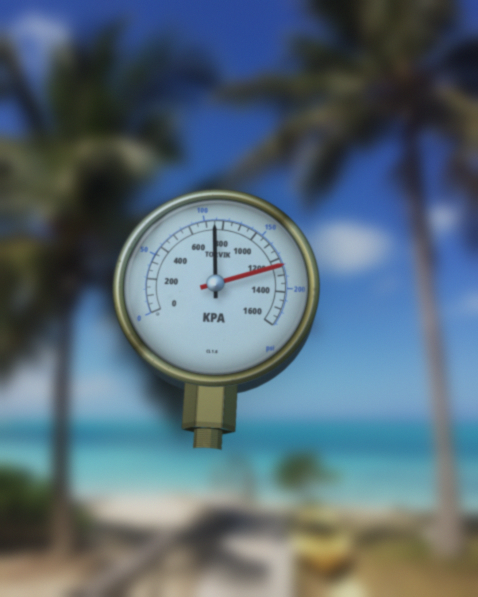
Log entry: 1250,kPa
